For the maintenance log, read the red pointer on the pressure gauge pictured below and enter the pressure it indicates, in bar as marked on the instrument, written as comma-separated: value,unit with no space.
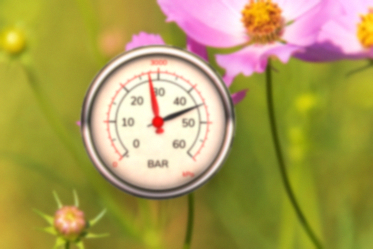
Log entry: 27.5,bar
